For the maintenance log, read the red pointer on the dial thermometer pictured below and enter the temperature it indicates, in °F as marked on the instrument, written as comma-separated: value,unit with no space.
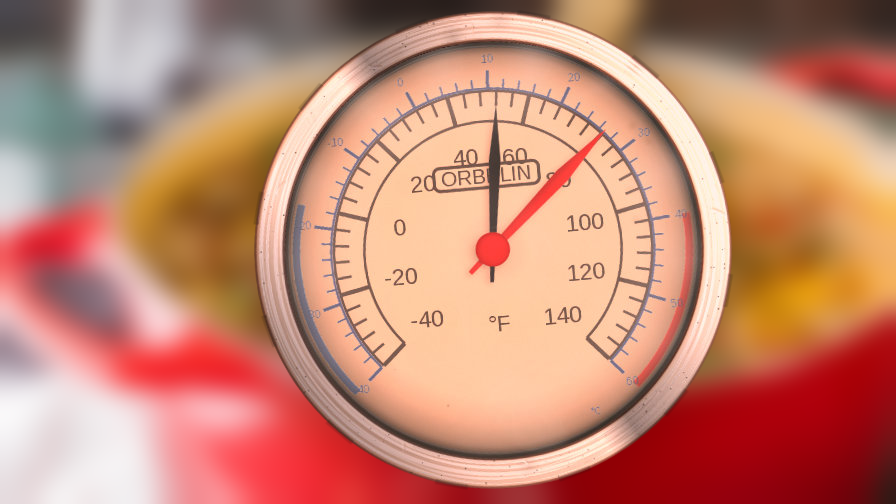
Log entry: 80,°F
